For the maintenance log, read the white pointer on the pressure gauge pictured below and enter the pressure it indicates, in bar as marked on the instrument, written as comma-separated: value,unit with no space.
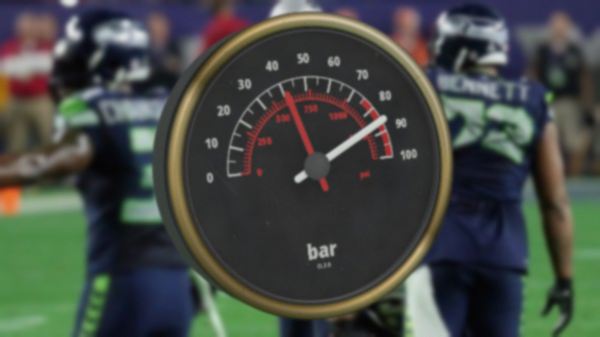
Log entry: 85,bar
